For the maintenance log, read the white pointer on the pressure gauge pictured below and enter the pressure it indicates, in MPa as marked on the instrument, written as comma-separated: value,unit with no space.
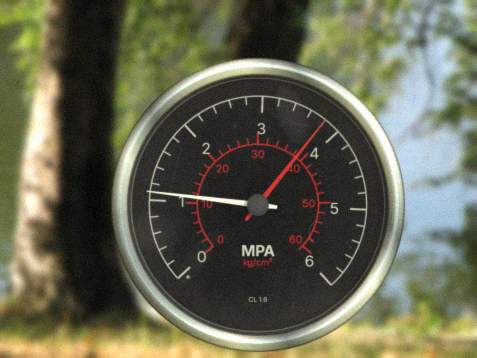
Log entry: 1.1,MPa
